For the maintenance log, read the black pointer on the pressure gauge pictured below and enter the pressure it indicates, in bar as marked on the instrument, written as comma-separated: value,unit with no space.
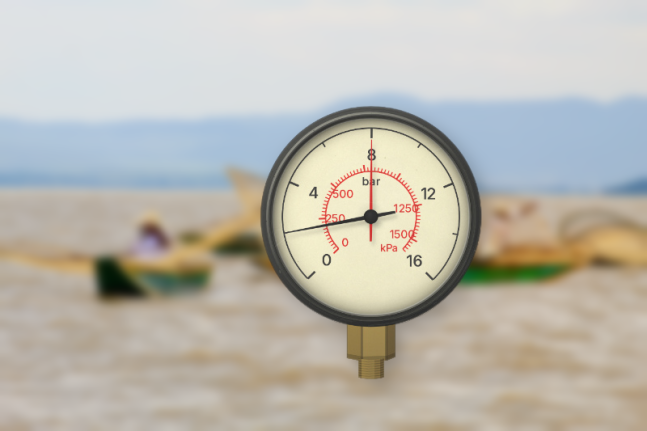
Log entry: 2,bar
